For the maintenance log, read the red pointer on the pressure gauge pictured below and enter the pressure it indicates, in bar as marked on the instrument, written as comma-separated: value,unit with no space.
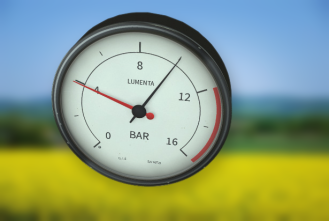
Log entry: 4,bar
